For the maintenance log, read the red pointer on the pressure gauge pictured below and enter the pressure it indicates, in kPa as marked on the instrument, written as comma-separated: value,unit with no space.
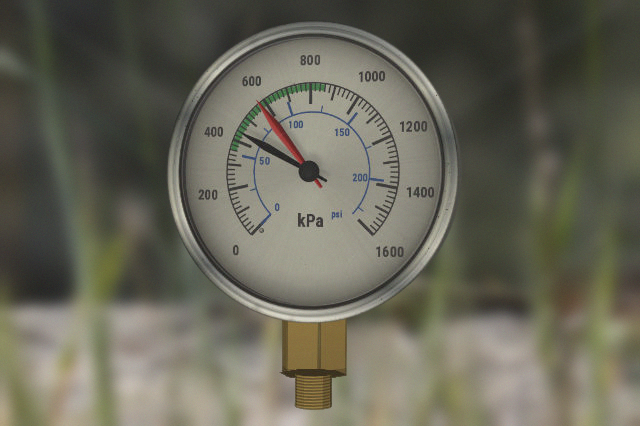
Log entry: 580,kPa
